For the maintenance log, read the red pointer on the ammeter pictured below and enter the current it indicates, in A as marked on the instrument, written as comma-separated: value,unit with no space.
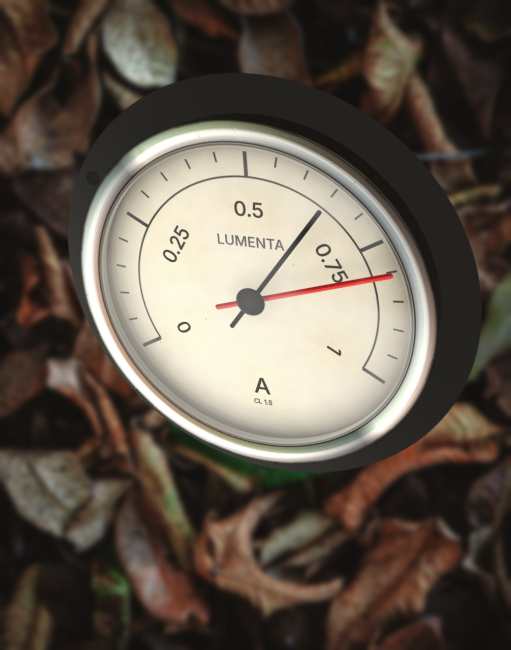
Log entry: 0.8,A
